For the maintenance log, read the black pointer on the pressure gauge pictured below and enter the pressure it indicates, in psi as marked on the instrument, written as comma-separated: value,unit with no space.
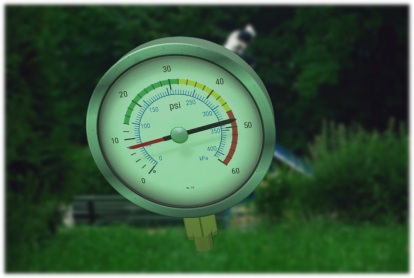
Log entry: 48,psi
